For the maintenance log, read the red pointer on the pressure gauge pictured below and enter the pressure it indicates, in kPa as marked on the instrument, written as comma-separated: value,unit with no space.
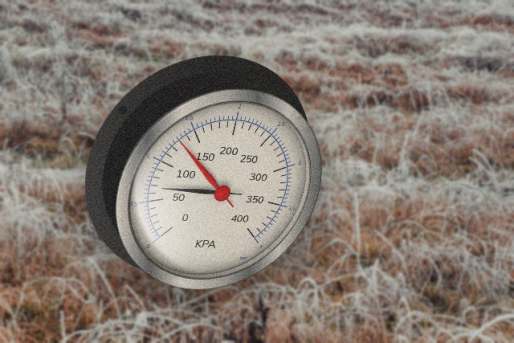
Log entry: 130,kPa
